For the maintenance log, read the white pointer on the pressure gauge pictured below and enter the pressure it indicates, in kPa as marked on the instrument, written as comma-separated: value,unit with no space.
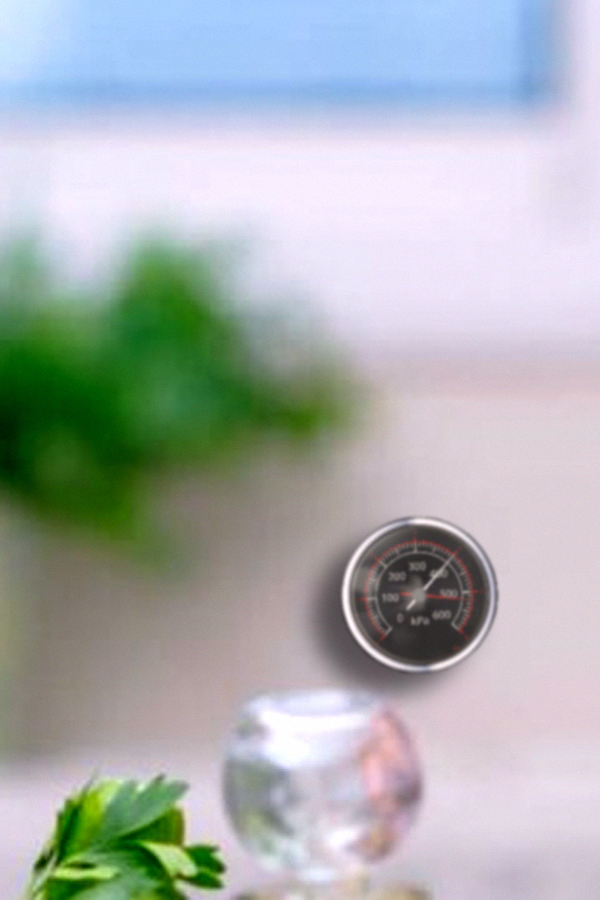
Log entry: 400,kPa
